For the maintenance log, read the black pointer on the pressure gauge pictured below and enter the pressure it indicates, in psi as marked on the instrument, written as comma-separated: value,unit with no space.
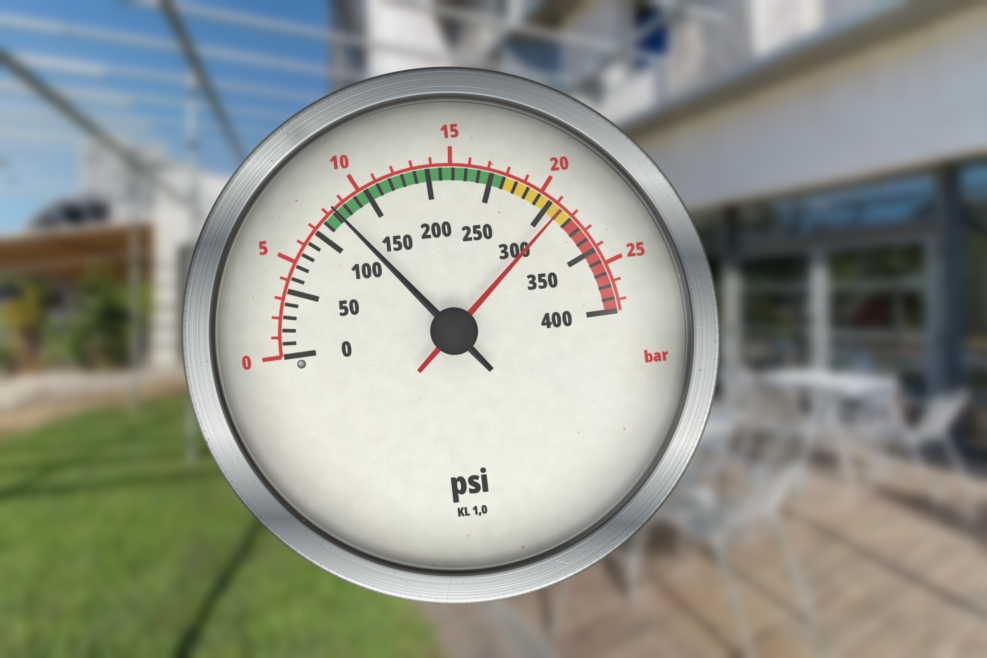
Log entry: 120,psi
